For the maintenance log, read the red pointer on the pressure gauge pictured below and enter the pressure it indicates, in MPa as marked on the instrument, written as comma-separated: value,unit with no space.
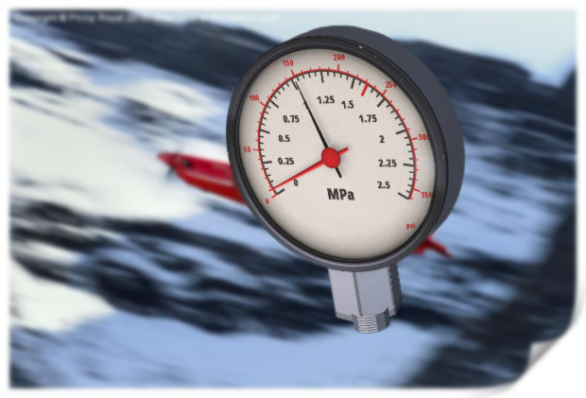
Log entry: 0.05,MPa
